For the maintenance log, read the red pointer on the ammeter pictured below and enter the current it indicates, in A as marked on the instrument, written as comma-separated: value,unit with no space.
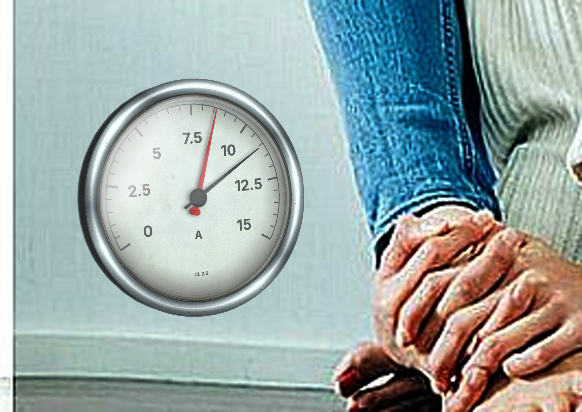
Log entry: 8.5,A
